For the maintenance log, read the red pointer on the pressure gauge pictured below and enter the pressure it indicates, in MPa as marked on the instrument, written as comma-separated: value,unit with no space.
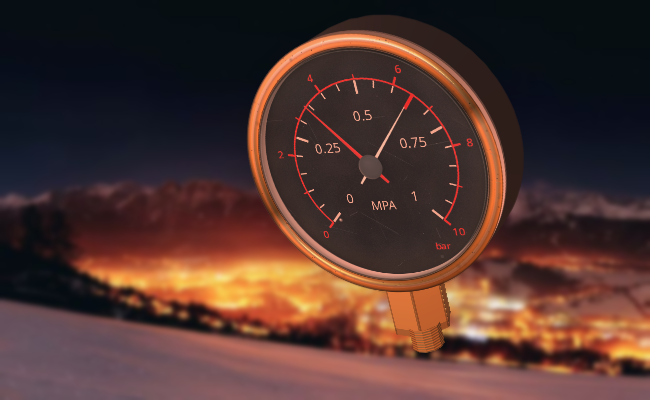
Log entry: 0.35,MPa
